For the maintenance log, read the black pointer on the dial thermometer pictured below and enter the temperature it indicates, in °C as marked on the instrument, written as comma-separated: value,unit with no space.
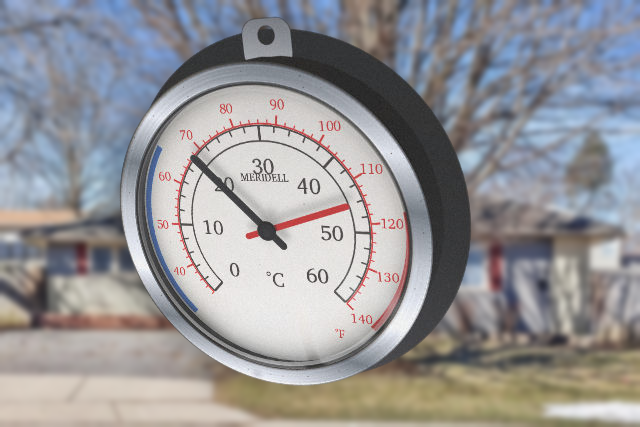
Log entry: 20,°C
